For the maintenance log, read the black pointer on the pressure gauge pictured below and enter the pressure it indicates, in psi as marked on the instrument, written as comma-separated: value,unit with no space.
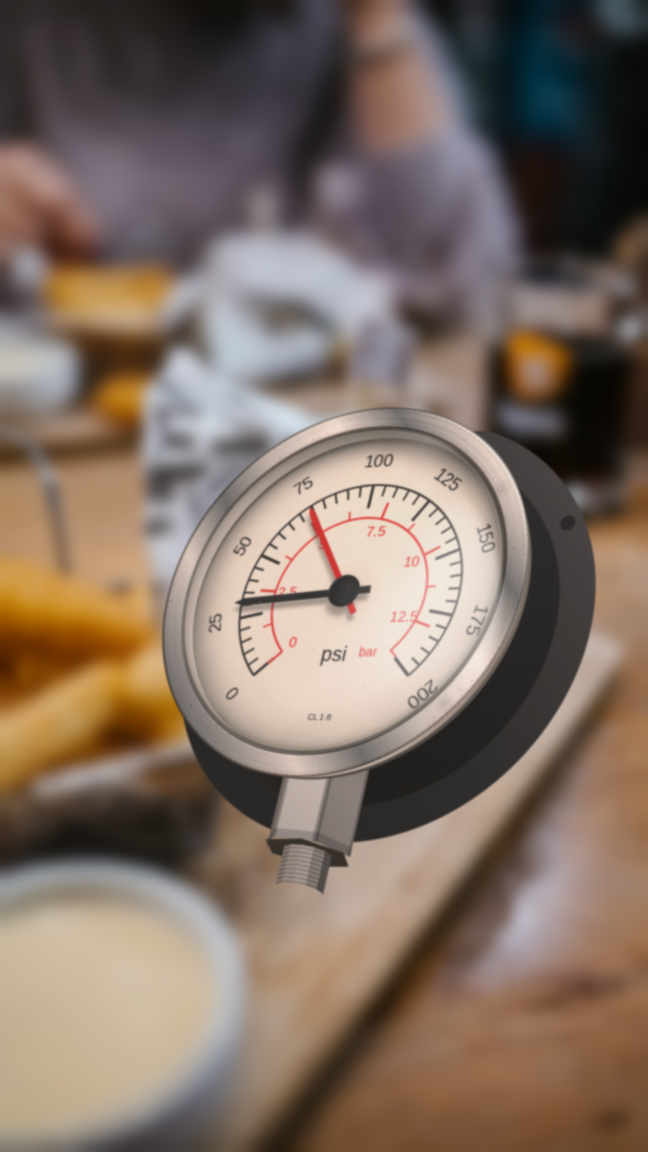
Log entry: 30,psi
